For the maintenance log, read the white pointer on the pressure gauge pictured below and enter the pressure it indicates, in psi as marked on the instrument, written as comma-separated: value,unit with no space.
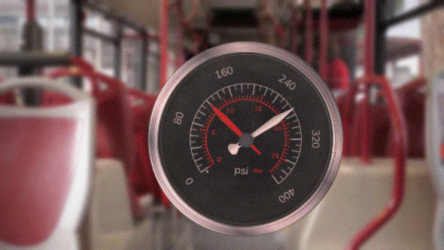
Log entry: 270,psi
